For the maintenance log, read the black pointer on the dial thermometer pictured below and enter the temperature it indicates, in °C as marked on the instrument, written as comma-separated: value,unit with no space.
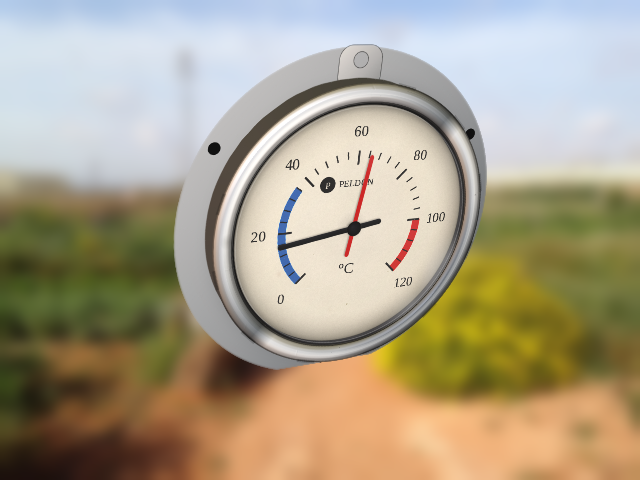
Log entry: 16,°C
